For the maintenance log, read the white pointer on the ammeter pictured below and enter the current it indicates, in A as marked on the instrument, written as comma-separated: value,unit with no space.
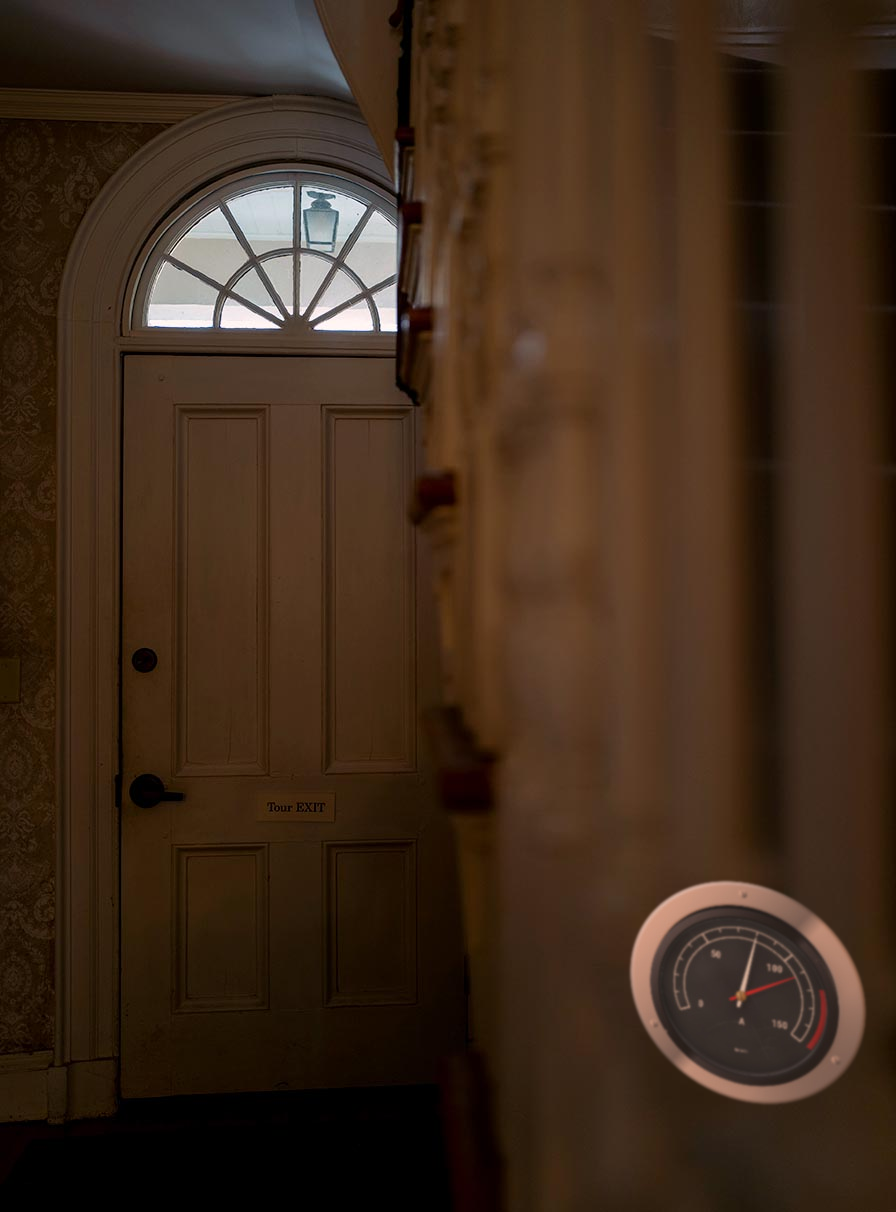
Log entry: 80,A
